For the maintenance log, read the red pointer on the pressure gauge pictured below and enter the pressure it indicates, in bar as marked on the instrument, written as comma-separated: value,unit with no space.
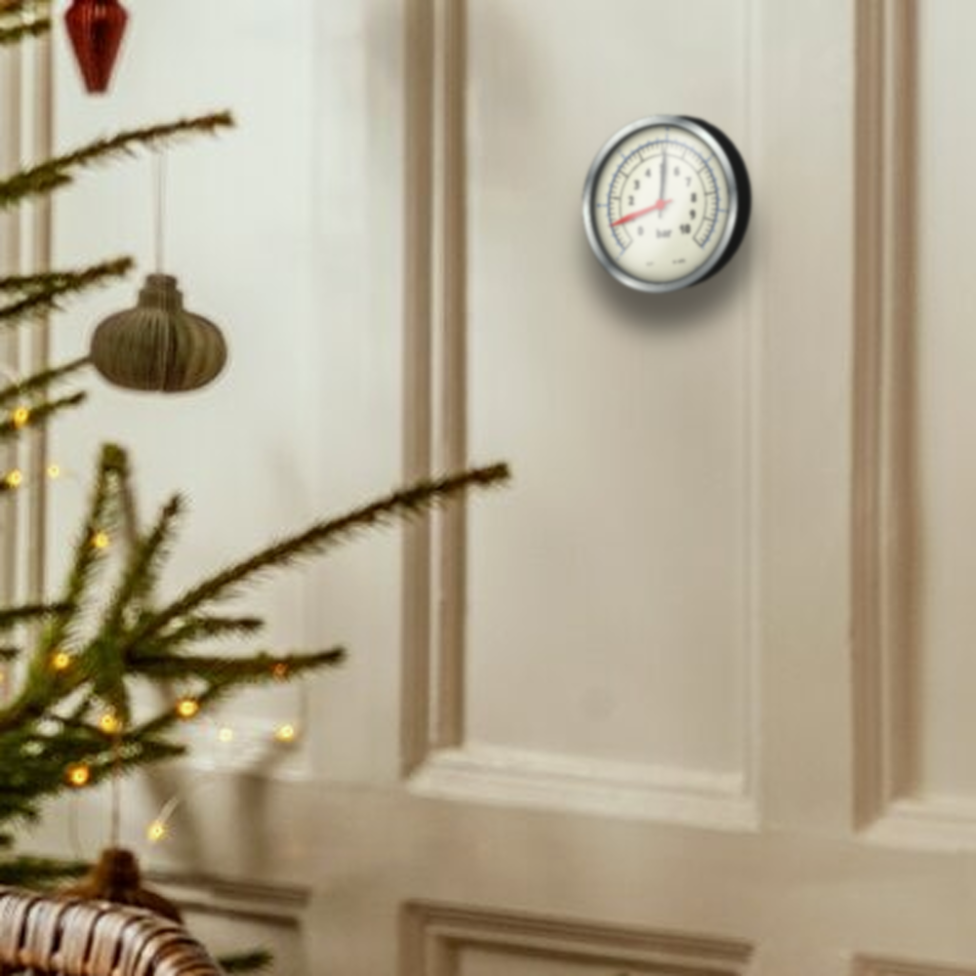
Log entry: 1,bar
